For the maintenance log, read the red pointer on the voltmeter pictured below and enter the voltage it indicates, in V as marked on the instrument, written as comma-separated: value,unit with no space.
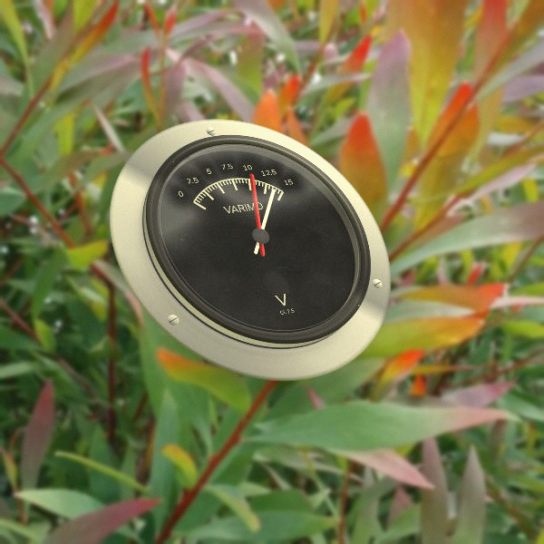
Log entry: 10,V
